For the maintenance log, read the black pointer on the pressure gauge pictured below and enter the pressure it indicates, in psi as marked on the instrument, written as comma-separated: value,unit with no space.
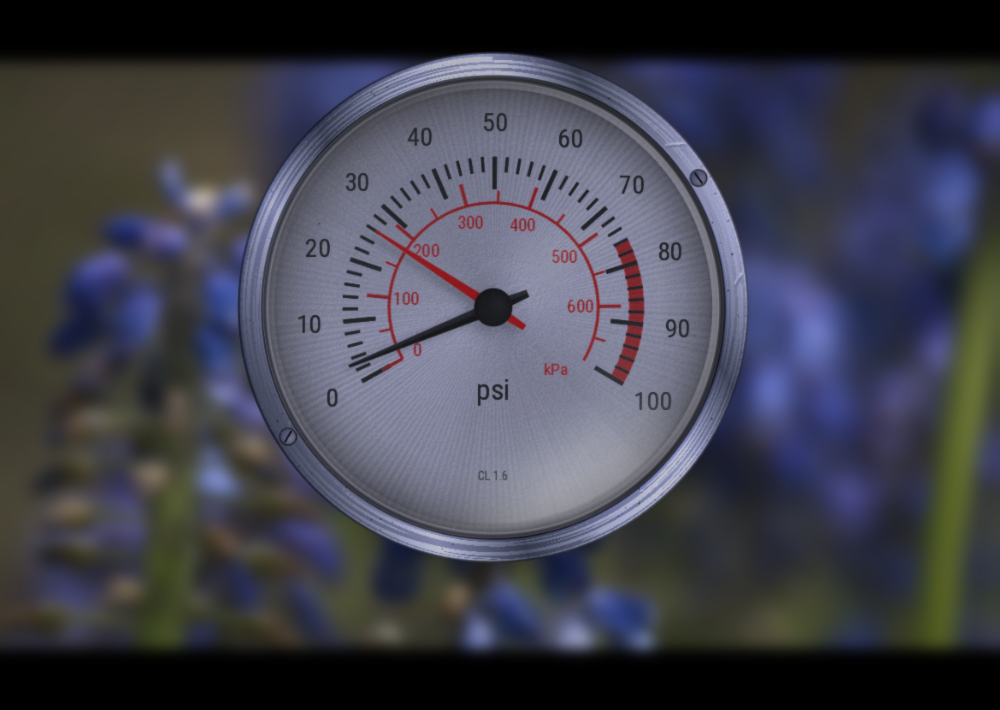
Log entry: 3,psi
